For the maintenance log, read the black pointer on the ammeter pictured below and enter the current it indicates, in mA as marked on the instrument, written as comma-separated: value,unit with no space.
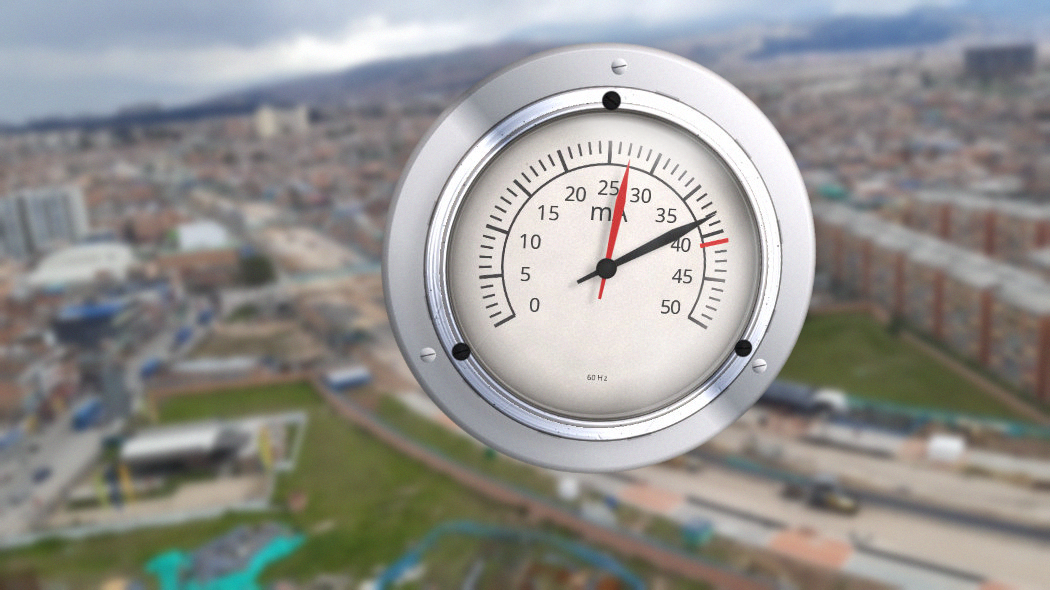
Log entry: 38,mA
